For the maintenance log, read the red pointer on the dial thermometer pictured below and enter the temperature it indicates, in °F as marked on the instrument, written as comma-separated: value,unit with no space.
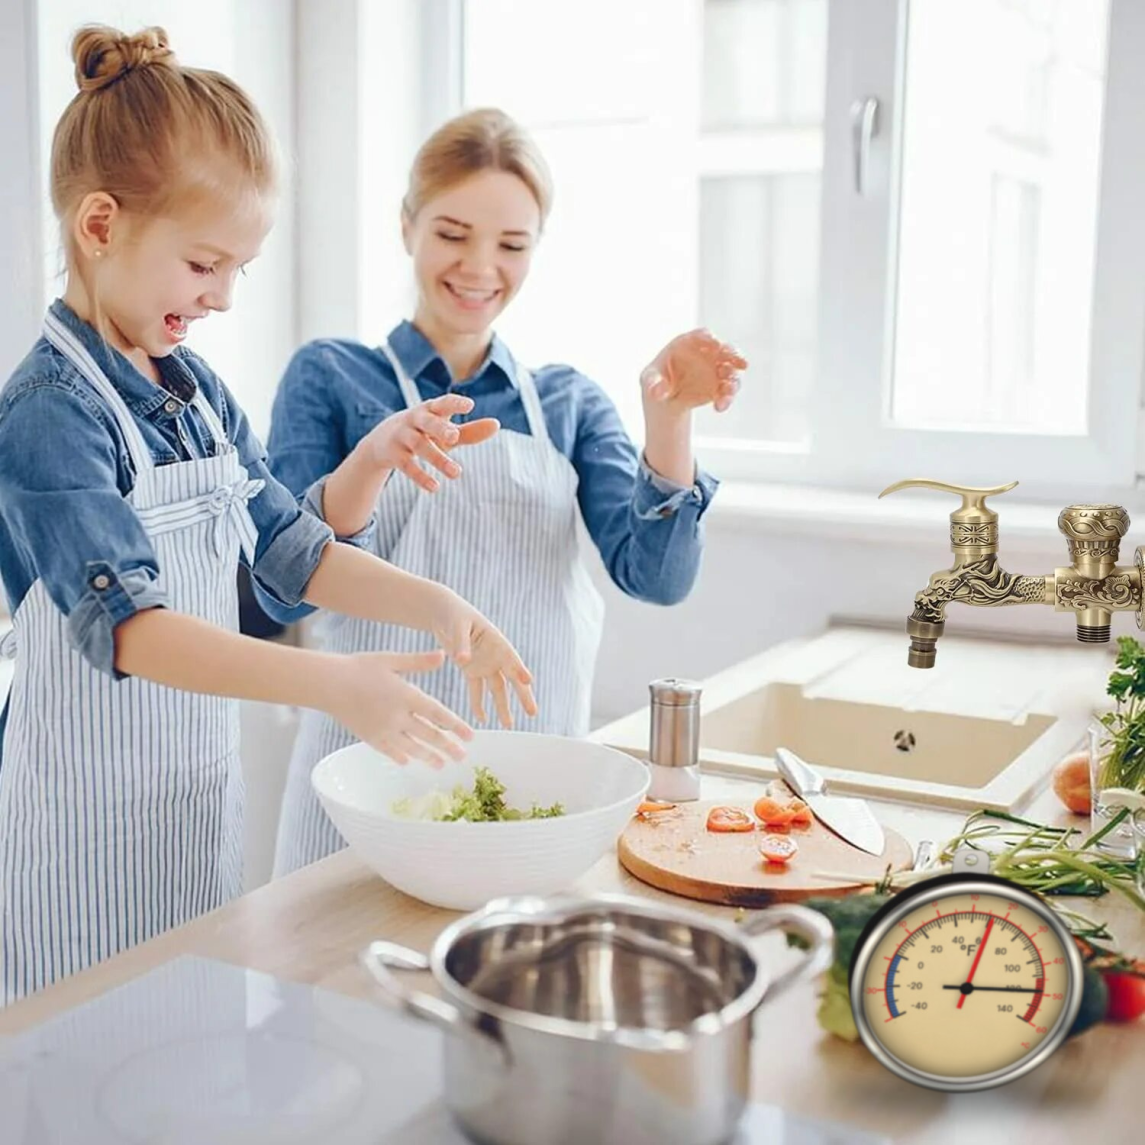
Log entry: 60,°F
